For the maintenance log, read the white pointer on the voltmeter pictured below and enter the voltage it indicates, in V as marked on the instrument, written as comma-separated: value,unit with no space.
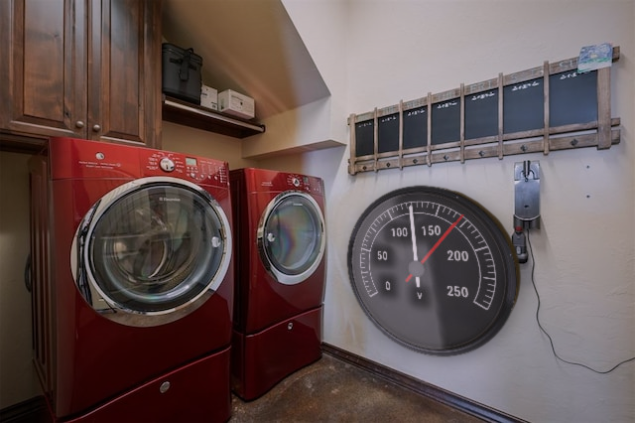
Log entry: 125,V
